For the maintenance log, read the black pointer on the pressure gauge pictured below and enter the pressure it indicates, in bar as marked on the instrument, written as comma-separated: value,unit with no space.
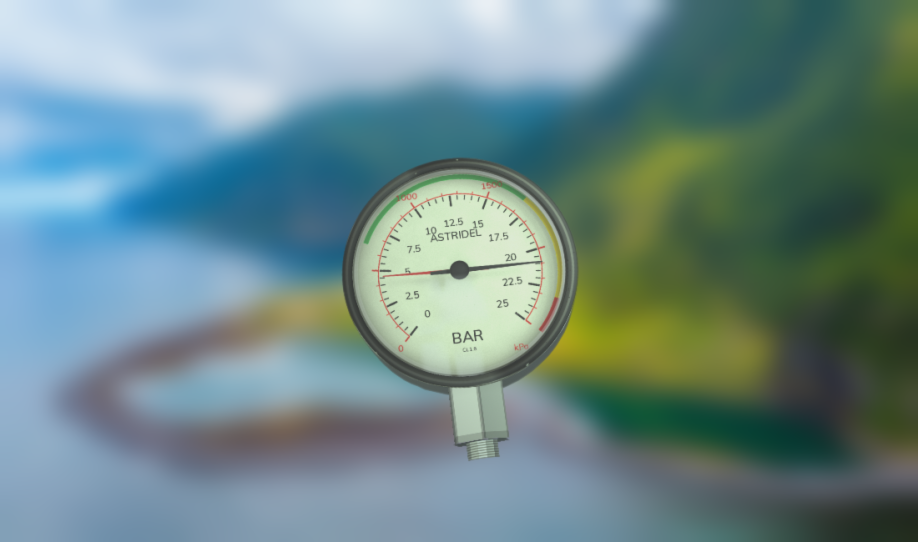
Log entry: 21,bar
